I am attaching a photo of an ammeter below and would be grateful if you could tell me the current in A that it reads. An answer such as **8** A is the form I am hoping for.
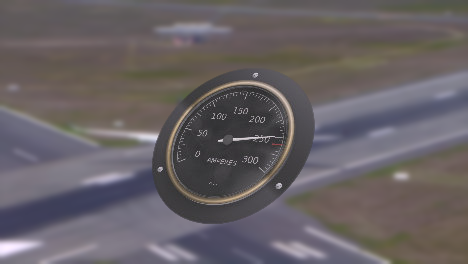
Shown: **250** A
